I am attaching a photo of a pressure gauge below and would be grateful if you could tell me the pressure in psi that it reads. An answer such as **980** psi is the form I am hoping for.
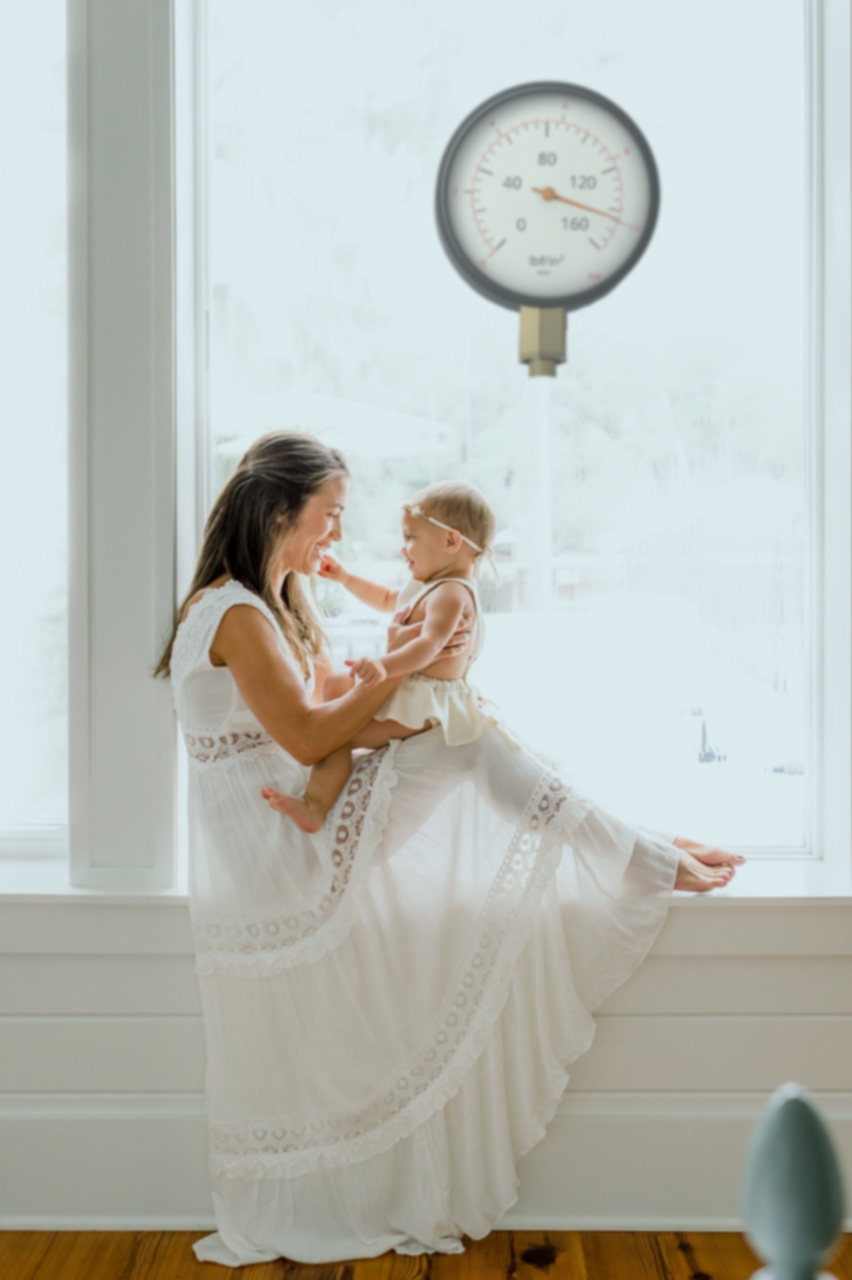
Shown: **145** psi
